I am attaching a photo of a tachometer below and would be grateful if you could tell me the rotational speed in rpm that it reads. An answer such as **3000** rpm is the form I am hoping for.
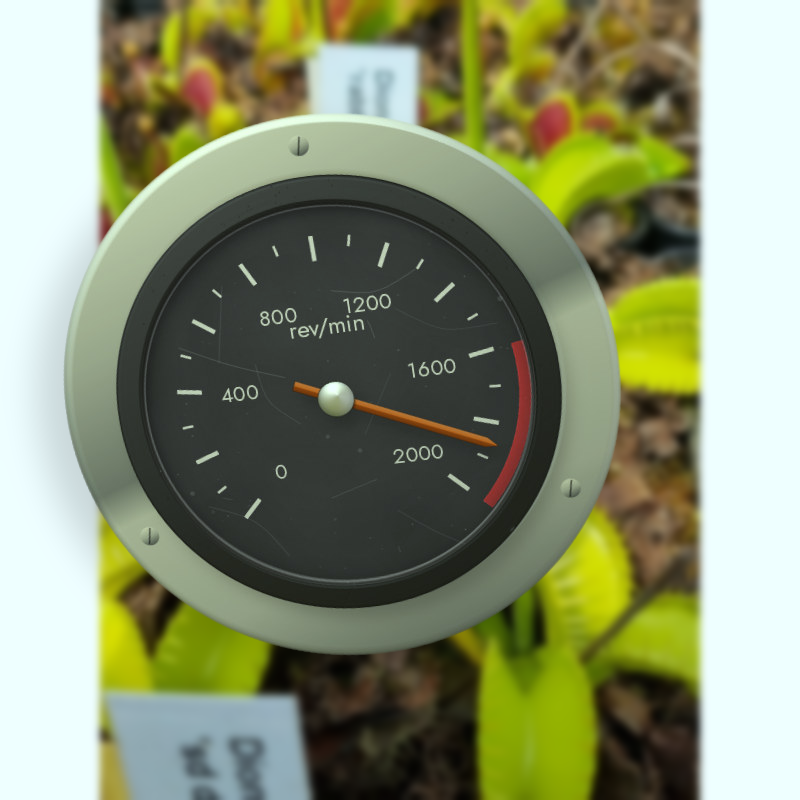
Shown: **1850** rpm
